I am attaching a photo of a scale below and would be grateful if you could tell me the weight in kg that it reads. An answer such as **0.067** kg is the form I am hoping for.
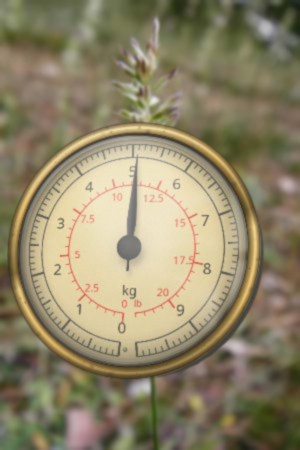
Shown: **5.1** kg
